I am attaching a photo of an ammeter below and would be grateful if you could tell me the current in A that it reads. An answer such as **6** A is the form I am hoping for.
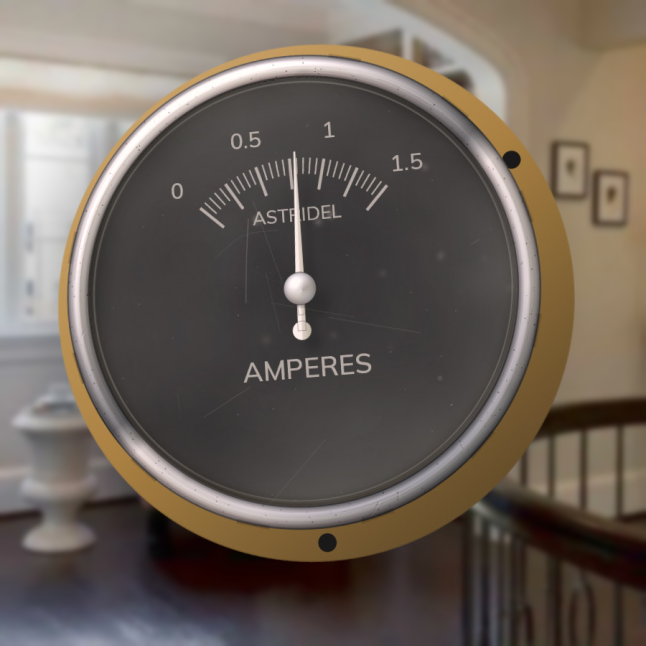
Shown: **0.8** A
